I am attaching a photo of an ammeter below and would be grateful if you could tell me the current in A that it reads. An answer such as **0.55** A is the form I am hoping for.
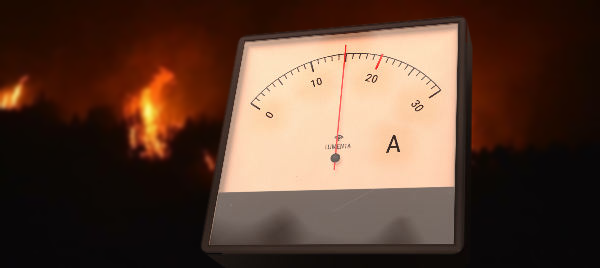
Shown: **15** A
